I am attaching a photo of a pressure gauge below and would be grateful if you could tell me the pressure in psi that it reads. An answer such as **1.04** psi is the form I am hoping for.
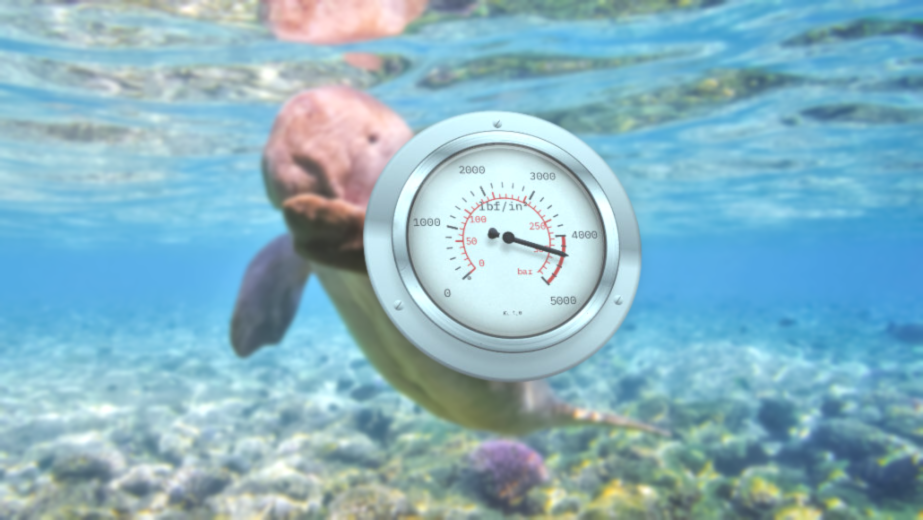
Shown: **4400** psi
